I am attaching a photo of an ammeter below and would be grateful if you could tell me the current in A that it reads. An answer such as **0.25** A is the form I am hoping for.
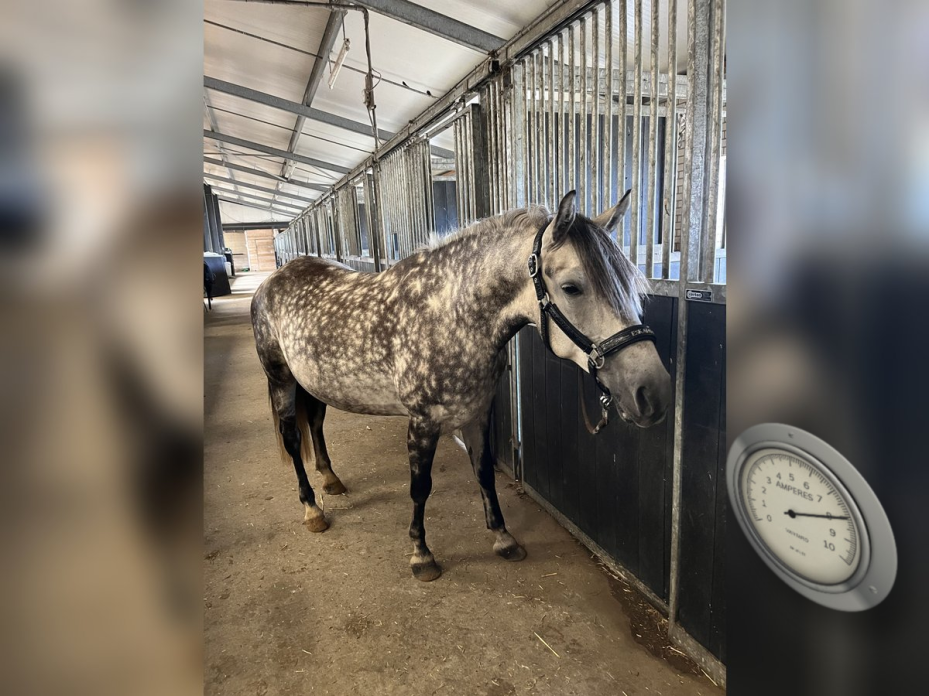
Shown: **8** A
